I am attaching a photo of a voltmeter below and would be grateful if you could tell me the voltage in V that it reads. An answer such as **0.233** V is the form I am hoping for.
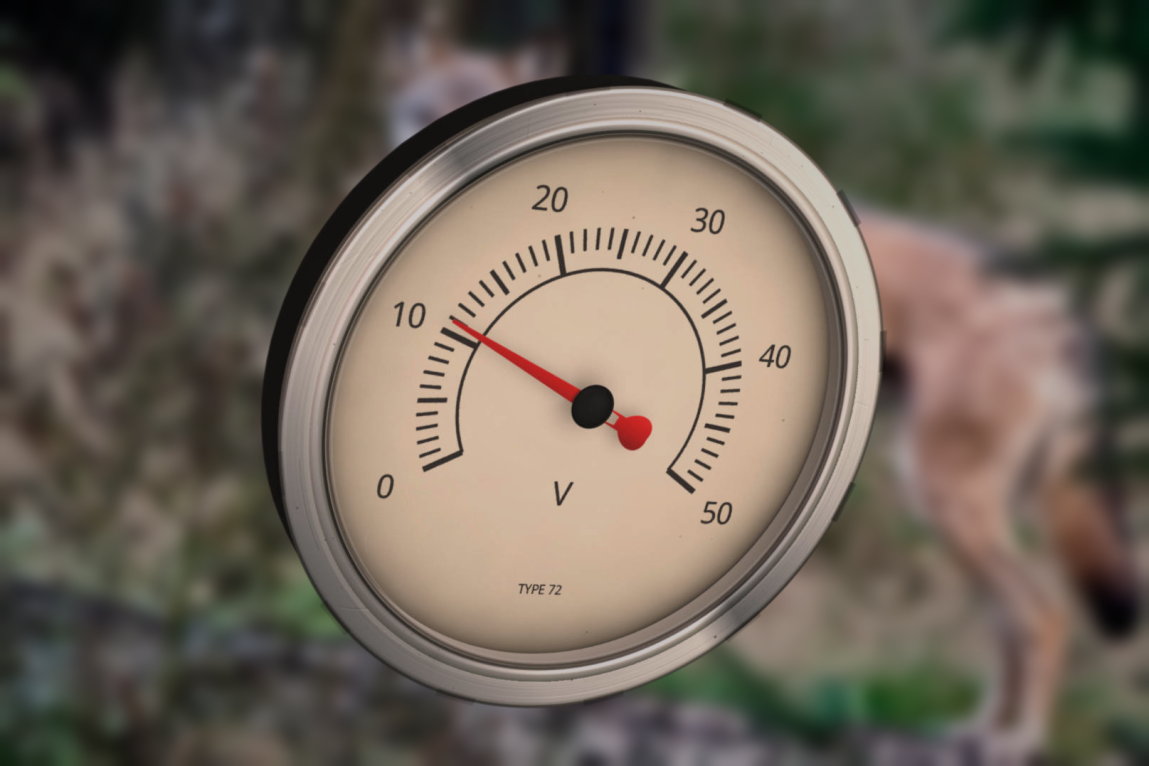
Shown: **11** V
